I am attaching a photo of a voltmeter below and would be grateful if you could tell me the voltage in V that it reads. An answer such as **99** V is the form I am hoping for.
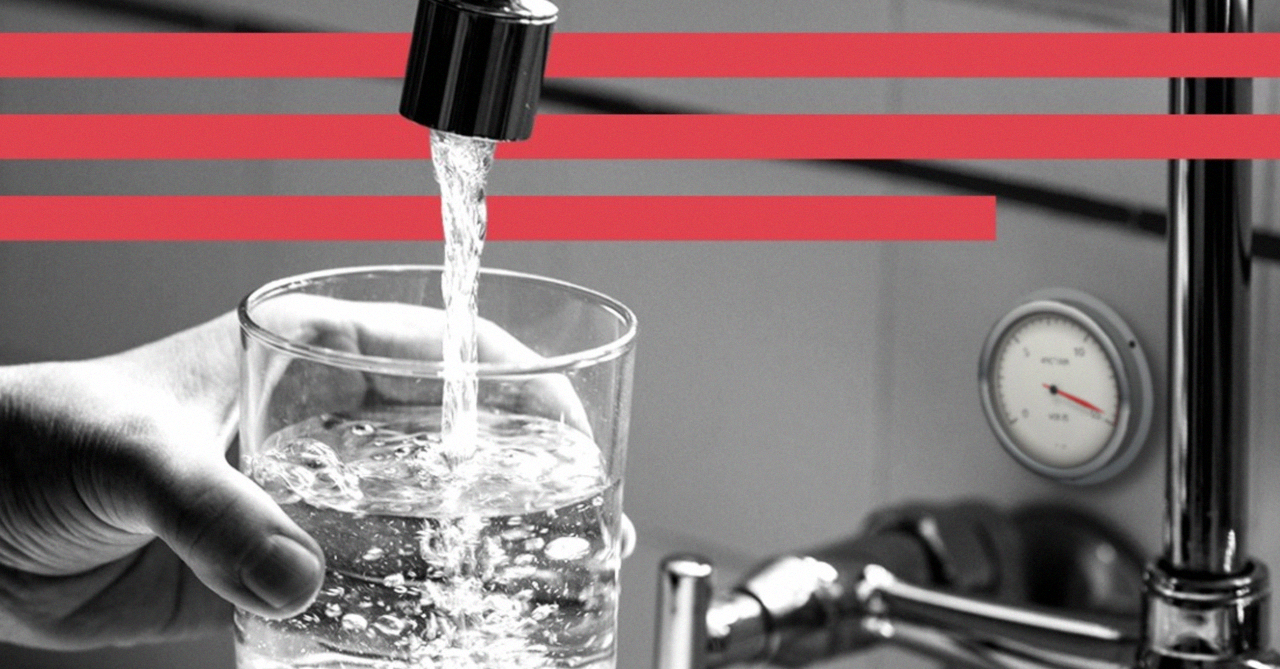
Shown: **14.5** V
